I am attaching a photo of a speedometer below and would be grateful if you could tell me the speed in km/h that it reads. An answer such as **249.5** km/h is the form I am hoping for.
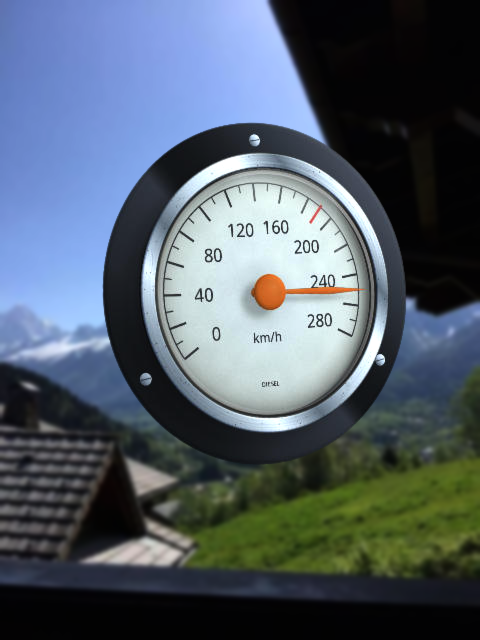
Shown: **250** km/h
